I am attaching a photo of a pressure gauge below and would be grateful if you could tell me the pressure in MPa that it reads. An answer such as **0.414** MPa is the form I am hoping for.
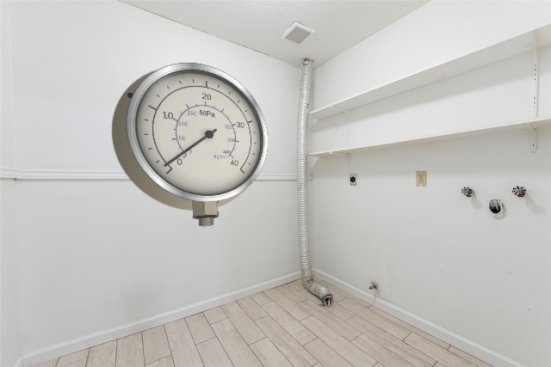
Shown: **1** MPa
